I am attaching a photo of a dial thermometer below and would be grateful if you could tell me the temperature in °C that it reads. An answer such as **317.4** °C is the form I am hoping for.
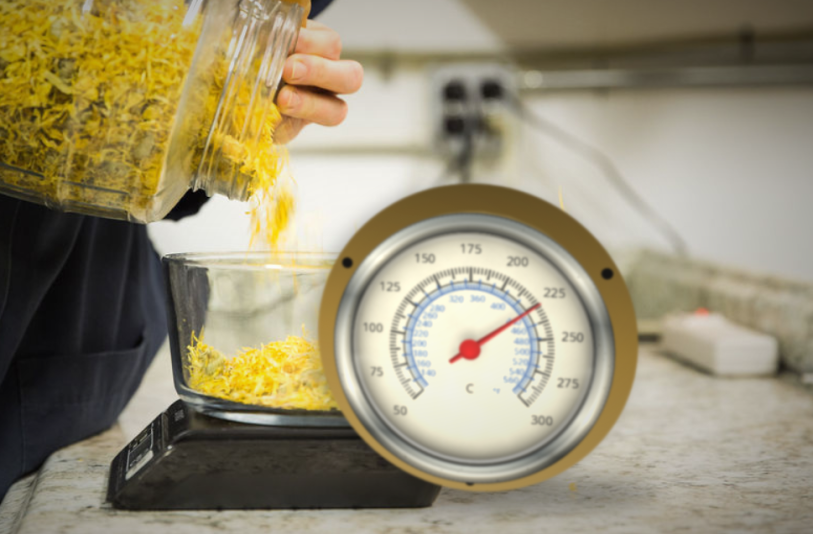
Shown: **225** °C
